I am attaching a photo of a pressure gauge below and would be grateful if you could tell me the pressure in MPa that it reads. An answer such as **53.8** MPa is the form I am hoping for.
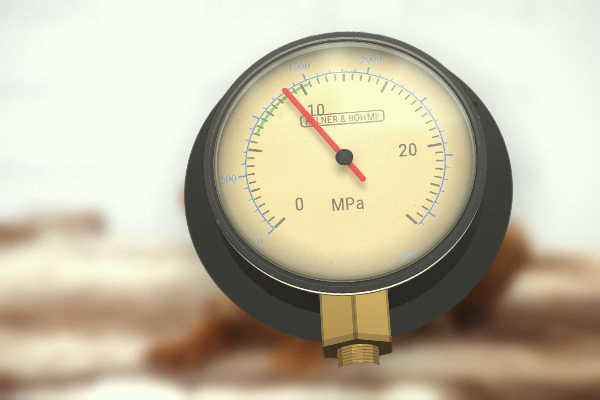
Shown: **9** MPa
